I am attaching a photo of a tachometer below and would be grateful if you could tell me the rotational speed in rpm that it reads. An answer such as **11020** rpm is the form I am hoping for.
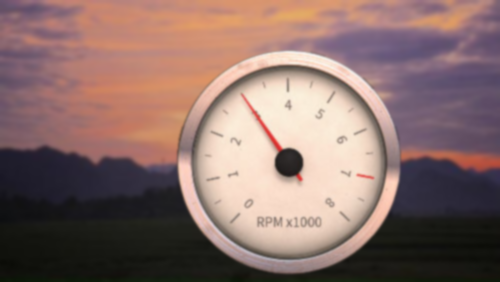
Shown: **3000** rpm
